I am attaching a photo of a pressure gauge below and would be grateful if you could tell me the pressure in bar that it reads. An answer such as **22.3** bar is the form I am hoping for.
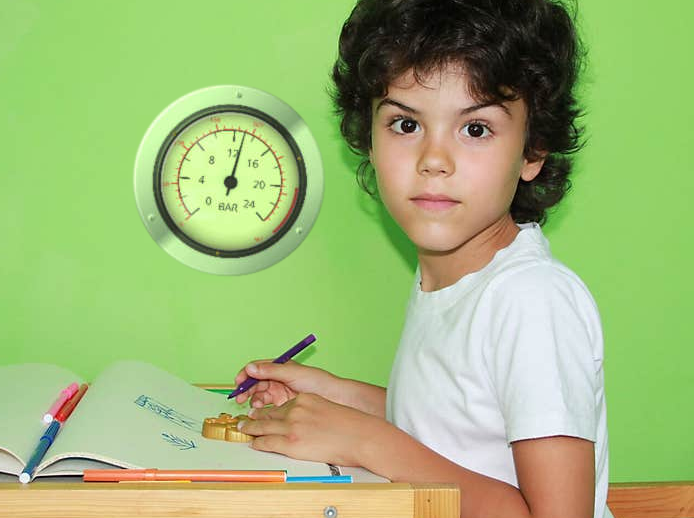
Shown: **13** bar
